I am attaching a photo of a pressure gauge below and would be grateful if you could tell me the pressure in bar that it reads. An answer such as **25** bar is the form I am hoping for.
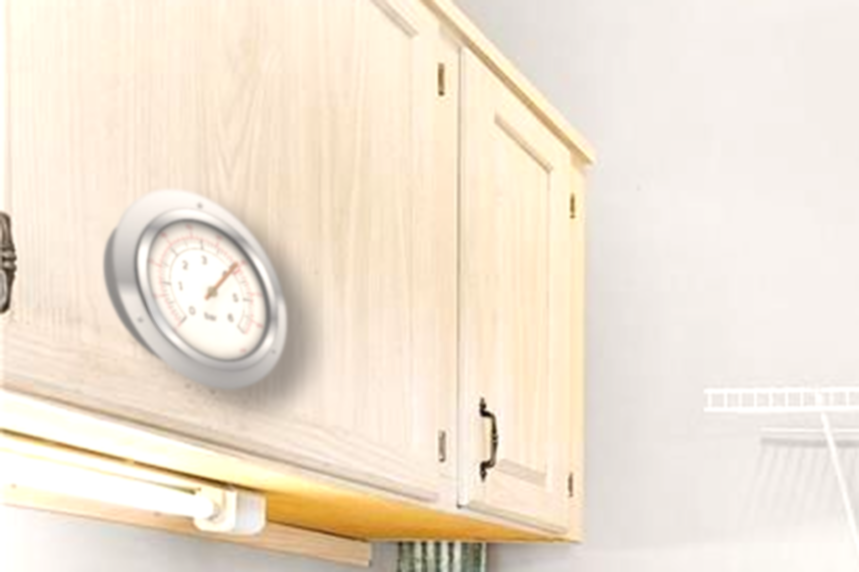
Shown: **4** bar
